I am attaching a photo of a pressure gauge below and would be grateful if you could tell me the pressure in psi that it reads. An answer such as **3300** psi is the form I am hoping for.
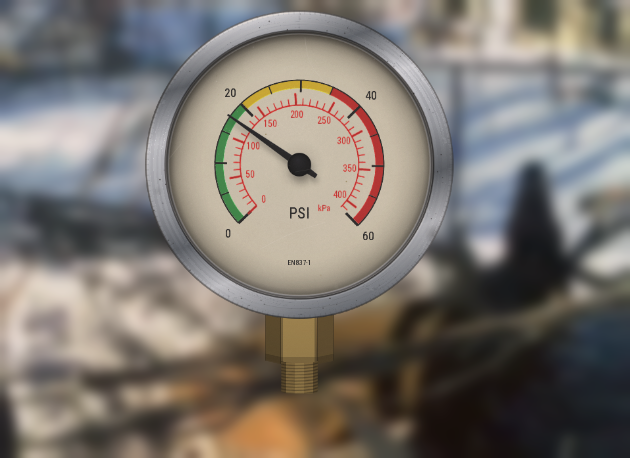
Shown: **17.5** psi
